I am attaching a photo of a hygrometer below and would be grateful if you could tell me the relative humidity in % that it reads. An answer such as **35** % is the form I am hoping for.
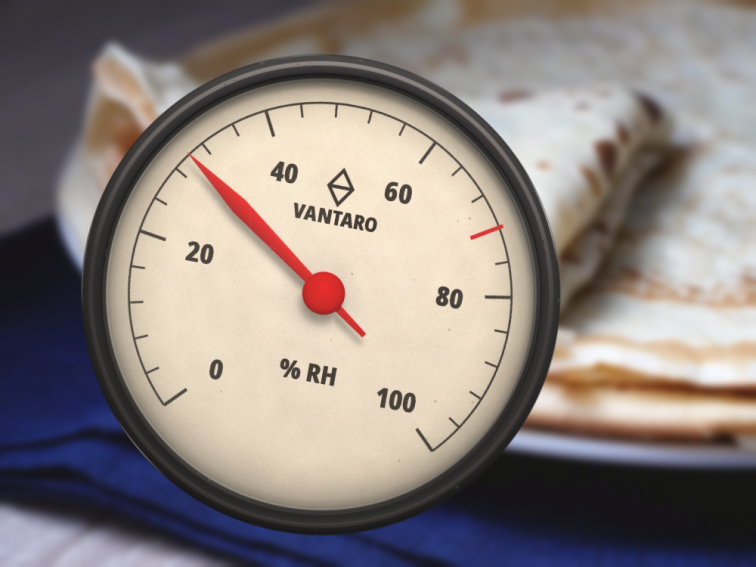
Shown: **30** %
